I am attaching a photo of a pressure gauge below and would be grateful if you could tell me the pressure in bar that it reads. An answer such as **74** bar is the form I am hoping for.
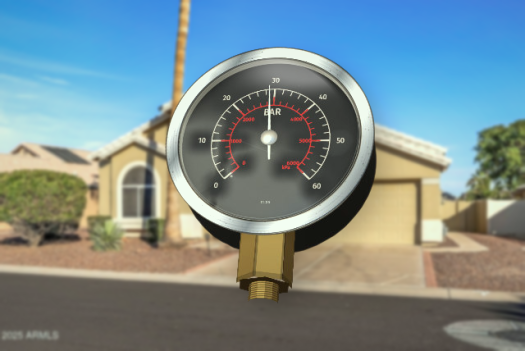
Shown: **29** bar
